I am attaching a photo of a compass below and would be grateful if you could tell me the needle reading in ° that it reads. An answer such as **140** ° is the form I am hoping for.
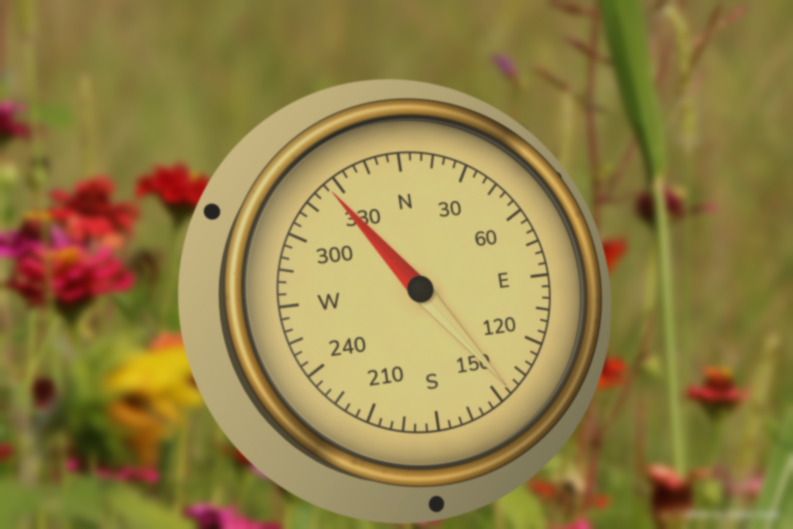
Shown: **325** °
